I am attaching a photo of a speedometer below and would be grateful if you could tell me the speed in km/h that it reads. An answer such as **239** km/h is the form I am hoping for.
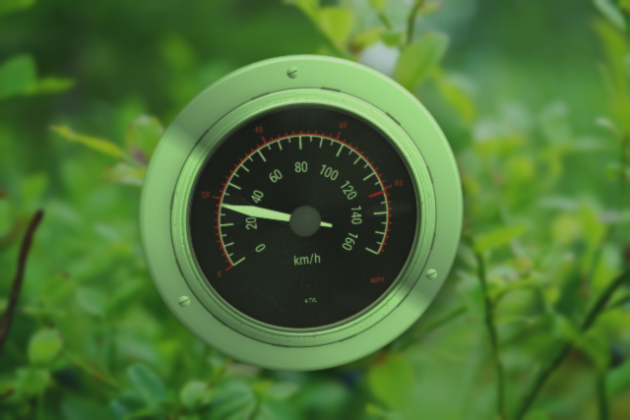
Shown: **30** km/h
